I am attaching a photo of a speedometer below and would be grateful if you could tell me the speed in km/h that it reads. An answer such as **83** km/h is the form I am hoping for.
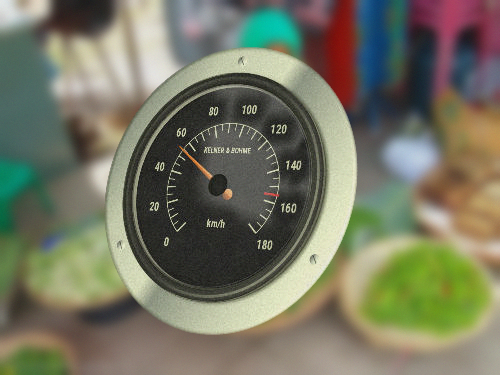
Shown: **55** km/h
